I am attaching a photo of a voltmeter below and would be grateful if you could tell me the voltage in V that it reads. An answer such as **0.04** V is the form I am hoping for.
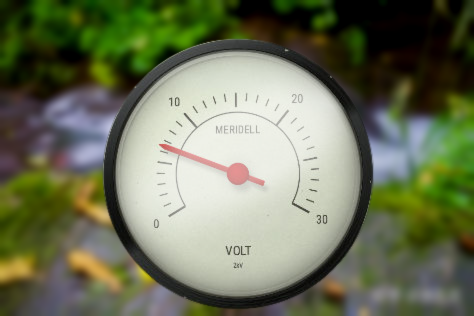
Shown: **6.5** V
